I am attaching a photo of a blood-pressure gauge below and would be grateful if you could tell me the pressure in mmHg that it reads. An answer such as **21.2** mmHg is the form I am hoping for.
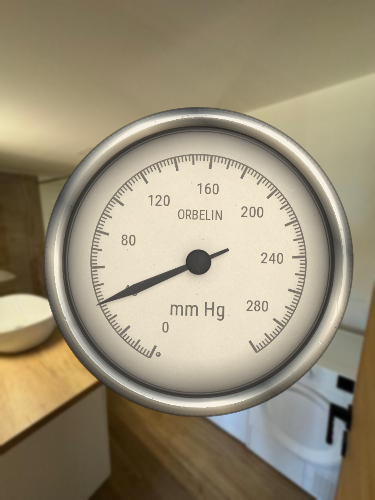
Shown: **40** mmHg
